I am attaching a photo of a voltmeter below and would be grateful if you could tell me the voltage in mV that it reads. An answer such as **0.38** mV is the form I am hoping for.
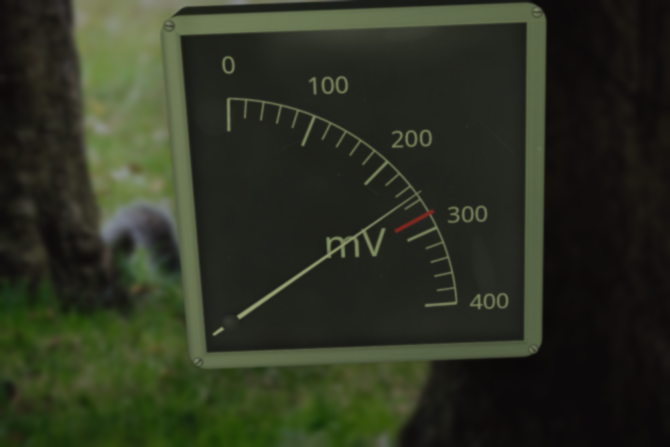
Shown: **250** mV
